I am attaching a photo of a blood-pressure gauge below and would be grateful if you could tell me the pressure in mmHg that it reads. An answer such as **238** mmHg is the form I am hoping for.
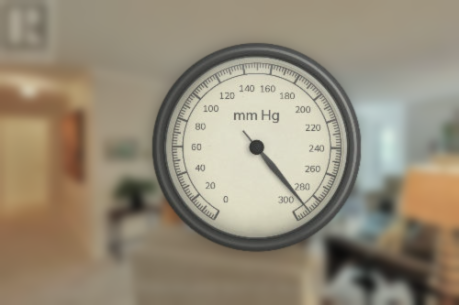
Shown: **290** mmHg
